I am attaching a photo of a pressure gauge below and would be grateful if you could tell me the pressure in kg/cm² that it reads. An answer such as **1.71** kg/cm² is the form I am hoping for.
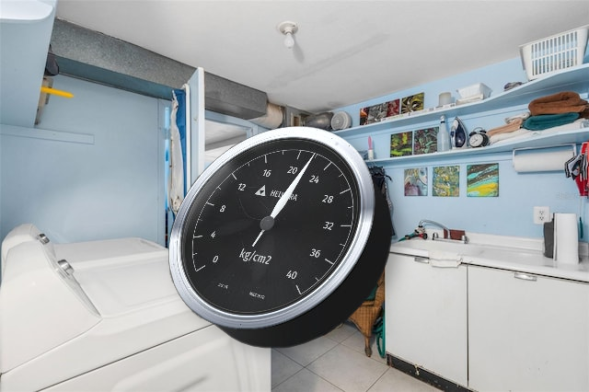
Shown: **22** kg/cm²
